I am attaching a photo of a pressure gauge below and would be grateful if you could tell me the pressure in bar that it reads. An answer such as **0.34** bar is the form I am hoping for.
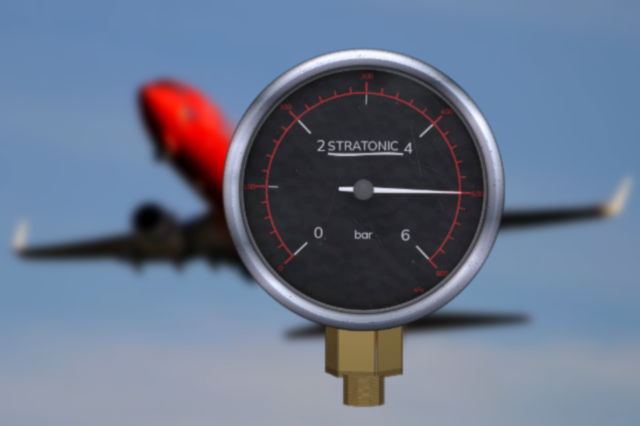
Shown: **5** bar
